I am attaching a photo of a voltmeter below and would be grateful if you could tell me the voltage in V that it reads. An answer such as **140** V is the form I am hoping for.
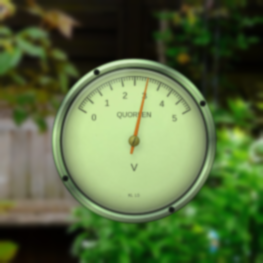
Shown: **3** V
